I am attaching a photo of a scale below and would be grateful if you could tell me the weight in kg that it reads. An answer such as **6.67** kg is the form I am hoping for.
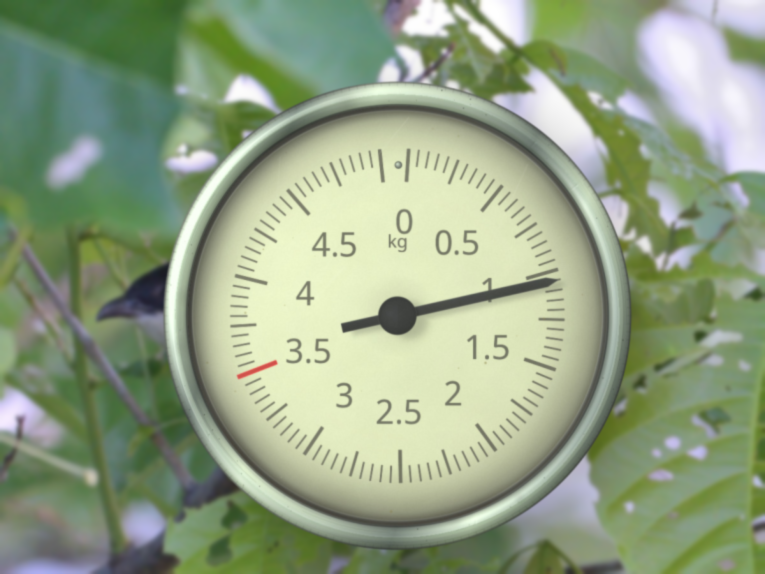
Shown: **1.05** kg
